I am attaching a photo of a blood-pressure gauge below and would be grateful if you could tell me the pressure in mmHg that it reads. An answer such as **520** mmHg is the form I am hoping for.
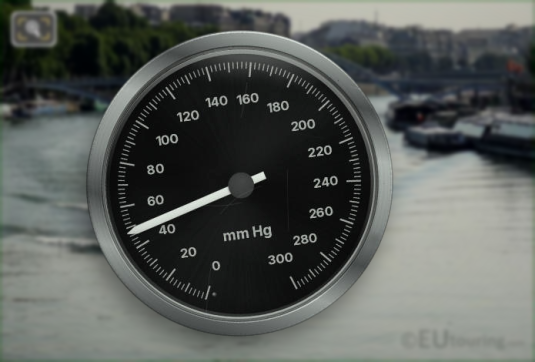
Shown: **48** mmHg
